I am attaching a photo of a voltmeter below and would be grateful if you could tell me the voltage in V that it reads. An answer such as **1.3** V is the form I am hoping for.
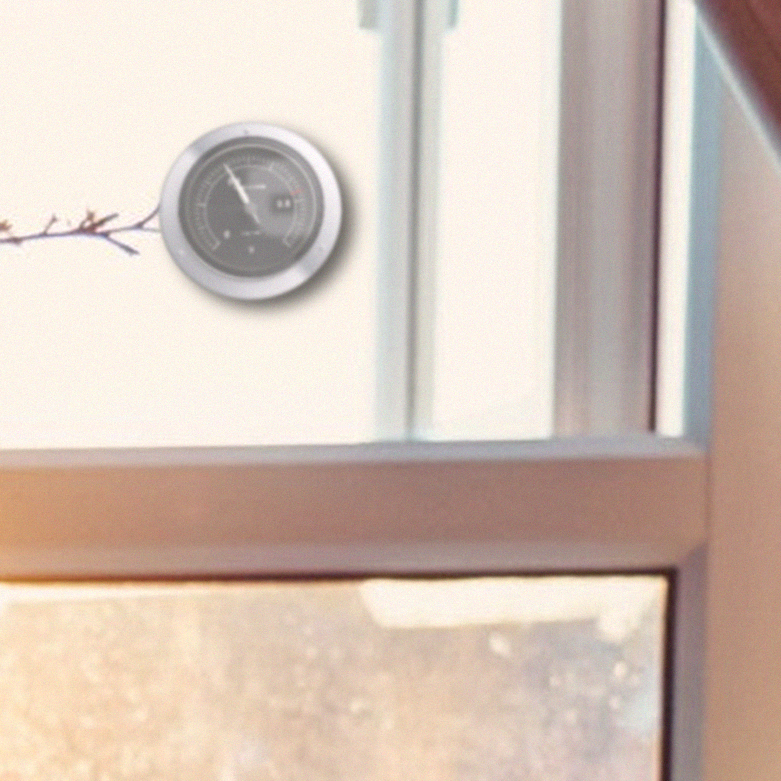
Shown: **0.4** V
